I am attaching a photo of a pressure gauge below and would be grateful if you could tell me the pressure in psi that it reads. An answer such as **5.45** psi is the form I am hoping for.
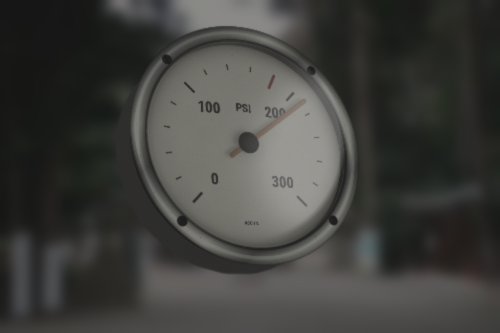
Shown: **210** psi
